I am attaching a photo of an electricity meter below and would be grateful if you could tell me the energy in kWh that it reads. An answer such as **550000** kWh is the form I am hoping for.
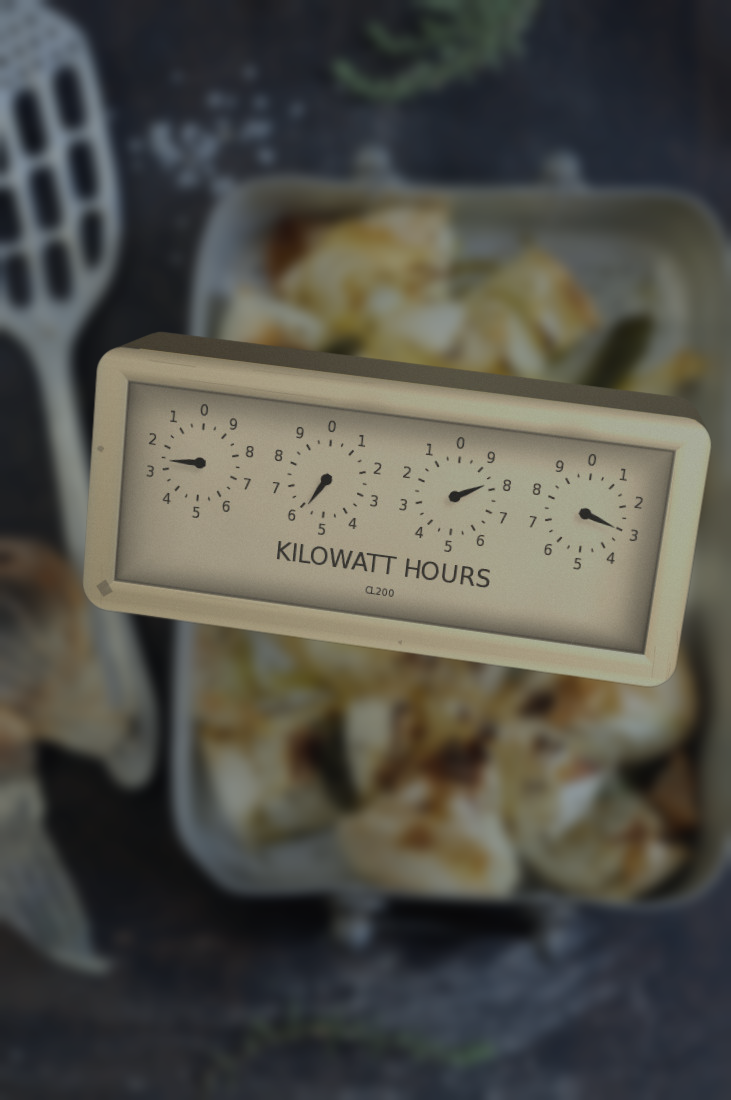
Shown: **2583** kWh
